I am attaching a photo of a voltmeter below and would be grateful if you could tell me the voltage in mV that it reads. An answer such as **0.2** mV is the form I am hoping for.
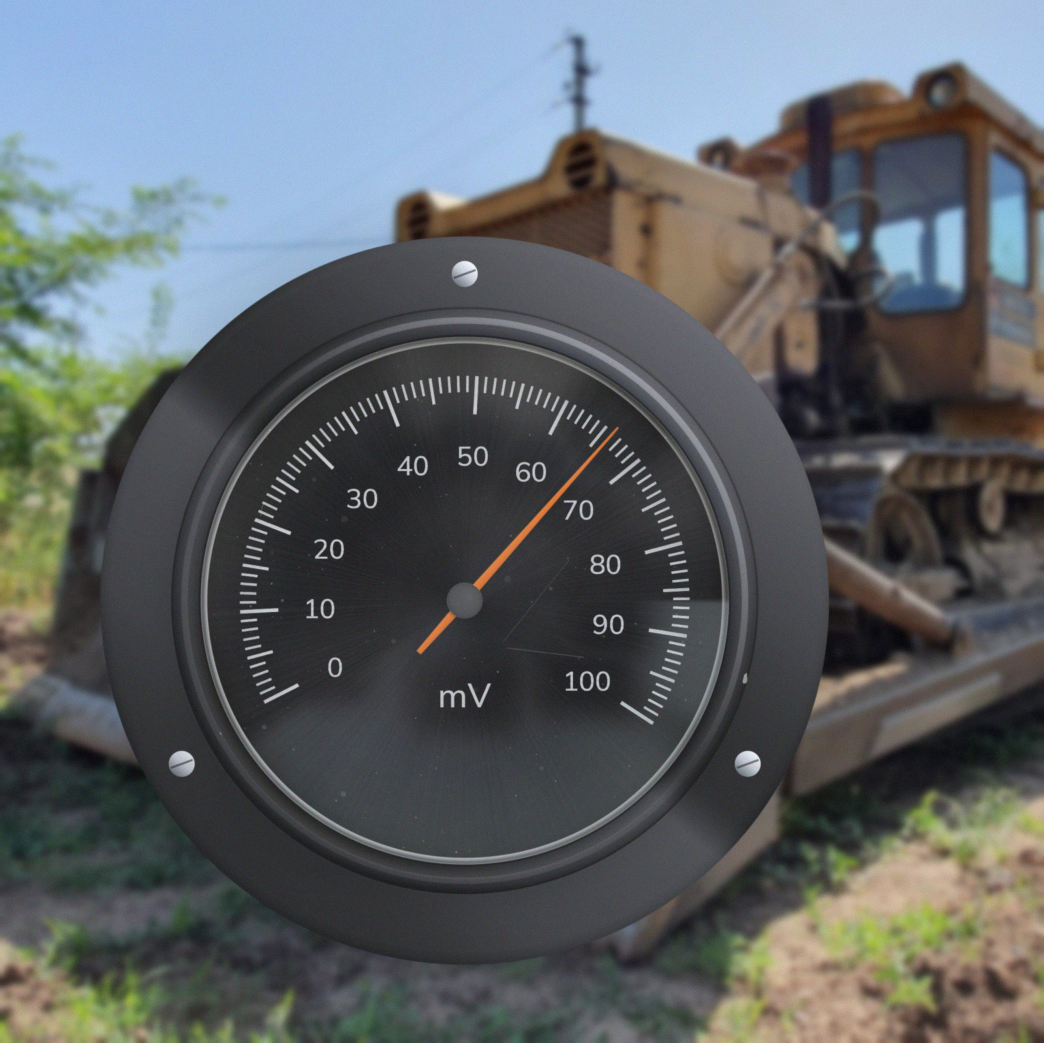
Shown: **66** mV
